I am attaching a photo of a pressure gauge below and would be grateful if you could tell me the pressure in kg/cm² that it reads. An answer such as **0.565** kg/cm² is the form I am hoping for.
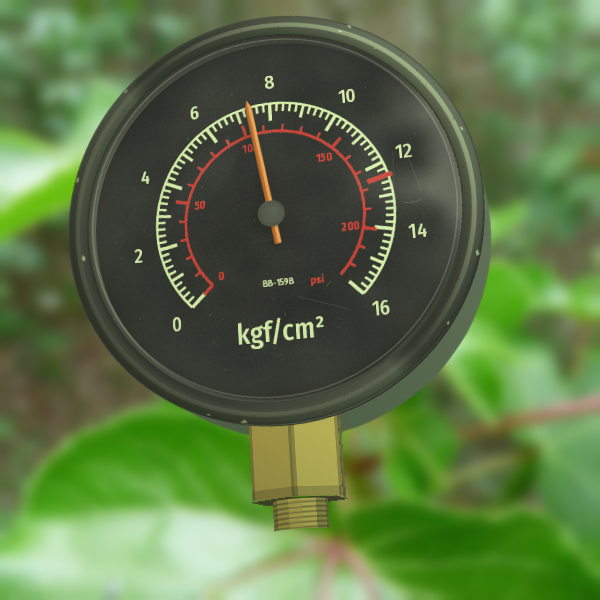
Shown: **7.4** kg/cm²
